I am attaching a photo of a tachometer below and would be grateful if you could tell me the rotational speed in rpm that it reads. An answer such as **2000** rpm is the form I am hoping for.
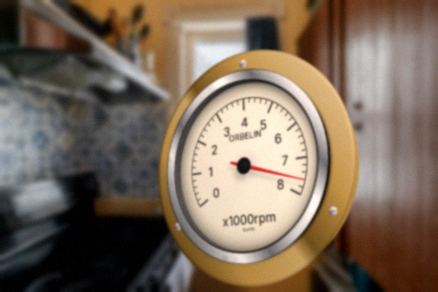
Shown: **7600** rpm
